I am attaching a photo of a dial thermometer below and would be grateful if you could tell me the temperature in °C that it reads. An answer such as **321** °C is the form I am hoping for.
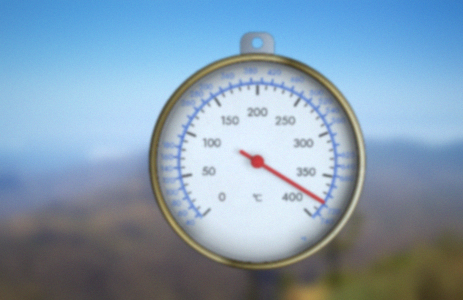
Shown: **380** °C
